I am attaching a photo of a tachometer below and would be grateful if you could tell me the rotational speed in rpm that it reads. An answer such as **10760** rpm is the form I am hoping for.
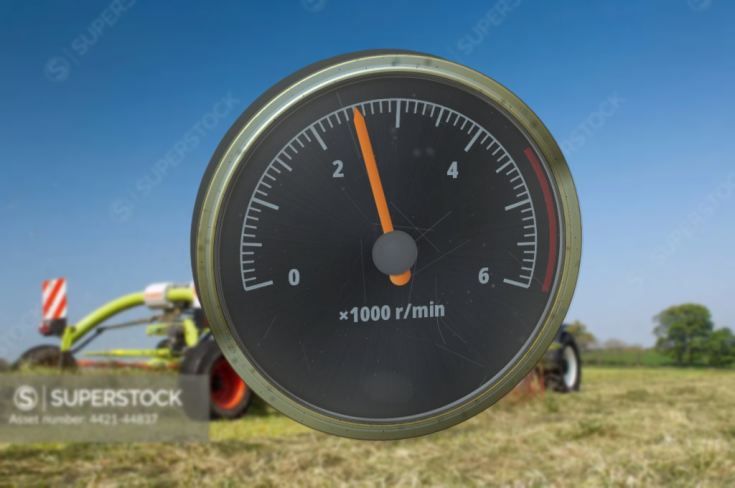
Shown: **2500** rpm
